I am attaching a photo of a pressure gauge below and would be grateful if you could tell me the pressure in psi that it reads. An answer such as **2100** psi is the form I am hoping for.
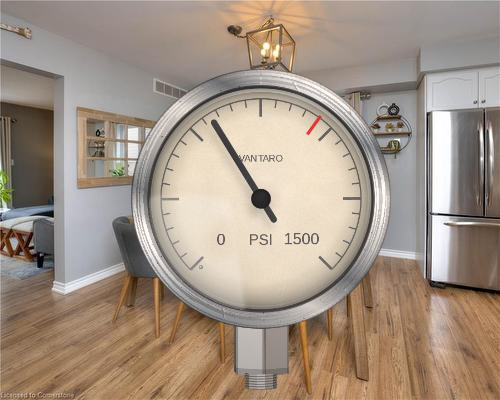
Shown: **575** psi
